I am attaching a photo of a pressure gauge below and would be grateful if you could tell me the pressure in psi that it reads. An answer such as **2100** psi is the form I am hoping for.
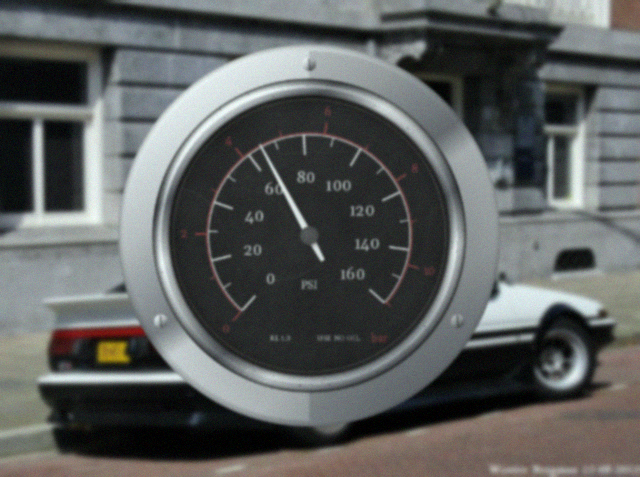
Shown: **65** psi
